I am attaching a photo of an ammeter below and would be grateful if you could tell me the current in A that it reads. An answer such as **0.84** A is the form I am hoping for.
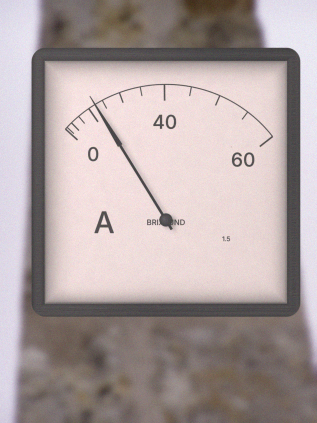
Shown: **22.5** A
